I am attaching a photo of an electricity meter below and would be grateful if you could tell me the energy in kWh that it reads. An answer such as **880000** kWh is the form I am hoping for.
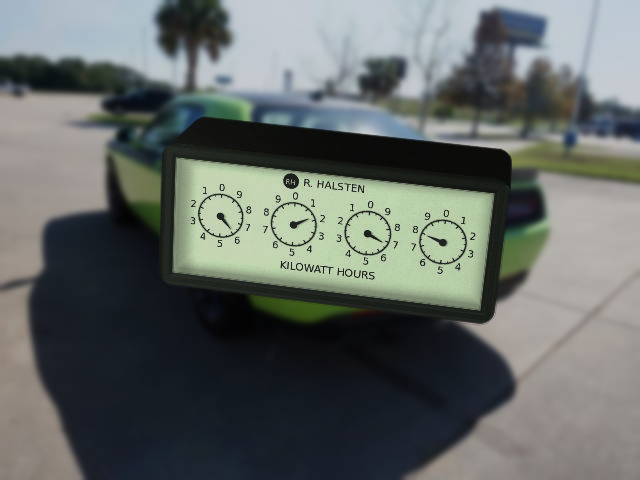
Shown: **6168** kWh
